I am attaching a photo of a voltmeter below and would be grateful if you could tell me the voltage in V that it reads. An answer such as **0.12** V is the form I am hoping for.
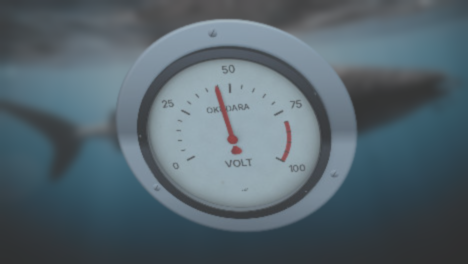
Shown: **45** V
